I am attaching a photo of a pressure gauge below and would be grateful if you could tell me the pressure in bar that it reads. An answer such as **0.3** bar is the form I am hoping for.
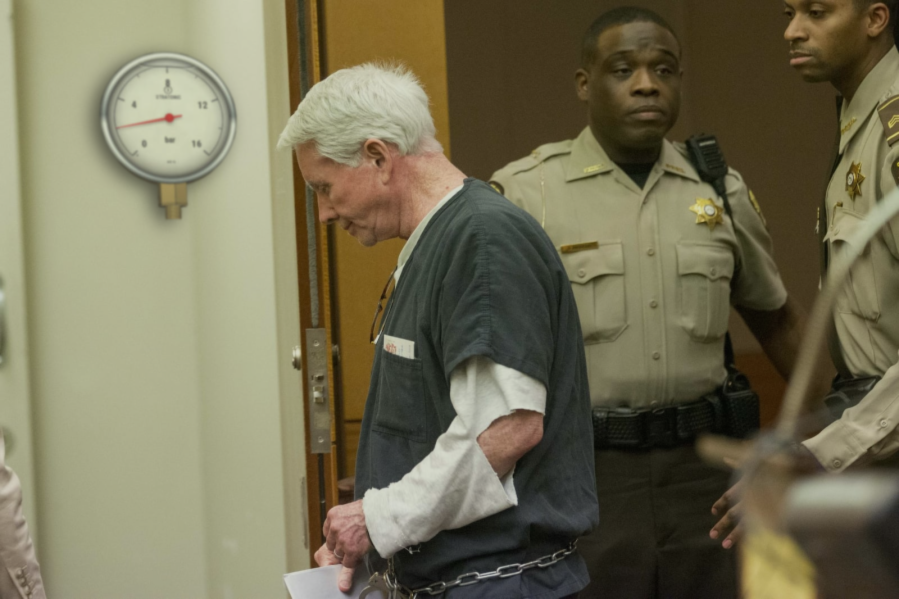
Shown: **2** bar
